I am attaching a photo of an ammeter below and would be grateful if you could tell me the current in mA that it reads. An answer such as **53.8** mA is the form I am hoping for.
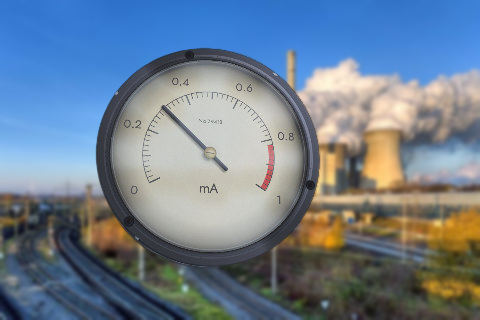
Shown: **0.3** mA
